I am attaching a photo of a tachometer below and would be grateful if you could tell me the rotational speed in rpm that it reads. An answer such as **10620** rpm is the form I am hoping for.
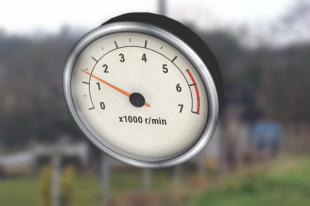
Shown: **1500** rpm
